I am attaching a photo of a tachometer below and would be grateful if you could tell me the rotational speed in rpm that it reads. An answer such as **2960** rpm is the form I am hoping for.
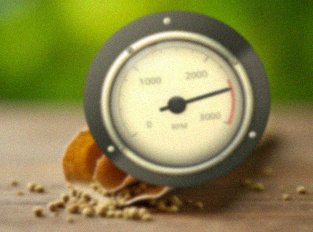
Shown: **2500** rpm
